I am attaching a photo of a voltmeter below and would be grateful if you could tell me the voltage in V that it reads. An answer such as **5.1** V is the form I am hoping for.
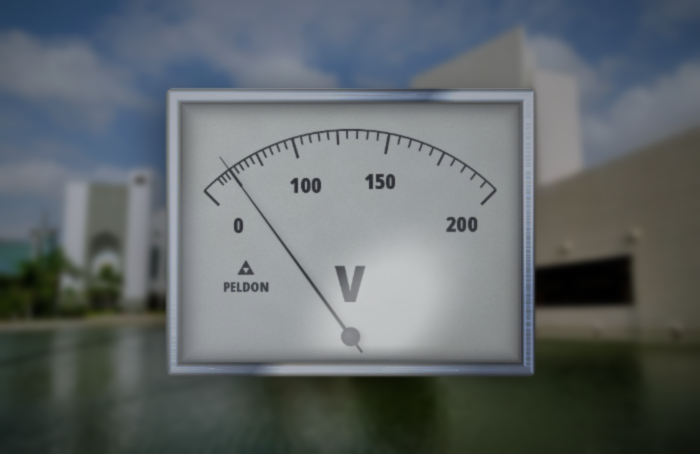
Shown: **50** V
